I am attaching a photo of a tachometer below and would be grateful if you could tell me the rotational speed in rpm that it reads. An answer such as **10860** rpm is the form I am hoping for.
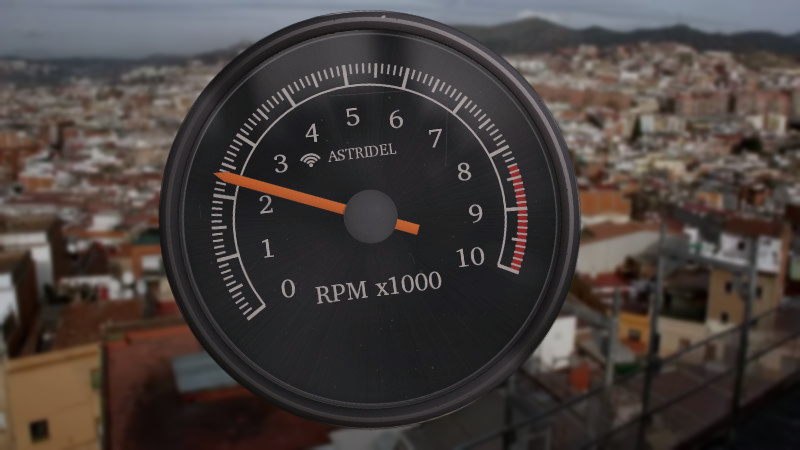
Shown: **2300** rpm
